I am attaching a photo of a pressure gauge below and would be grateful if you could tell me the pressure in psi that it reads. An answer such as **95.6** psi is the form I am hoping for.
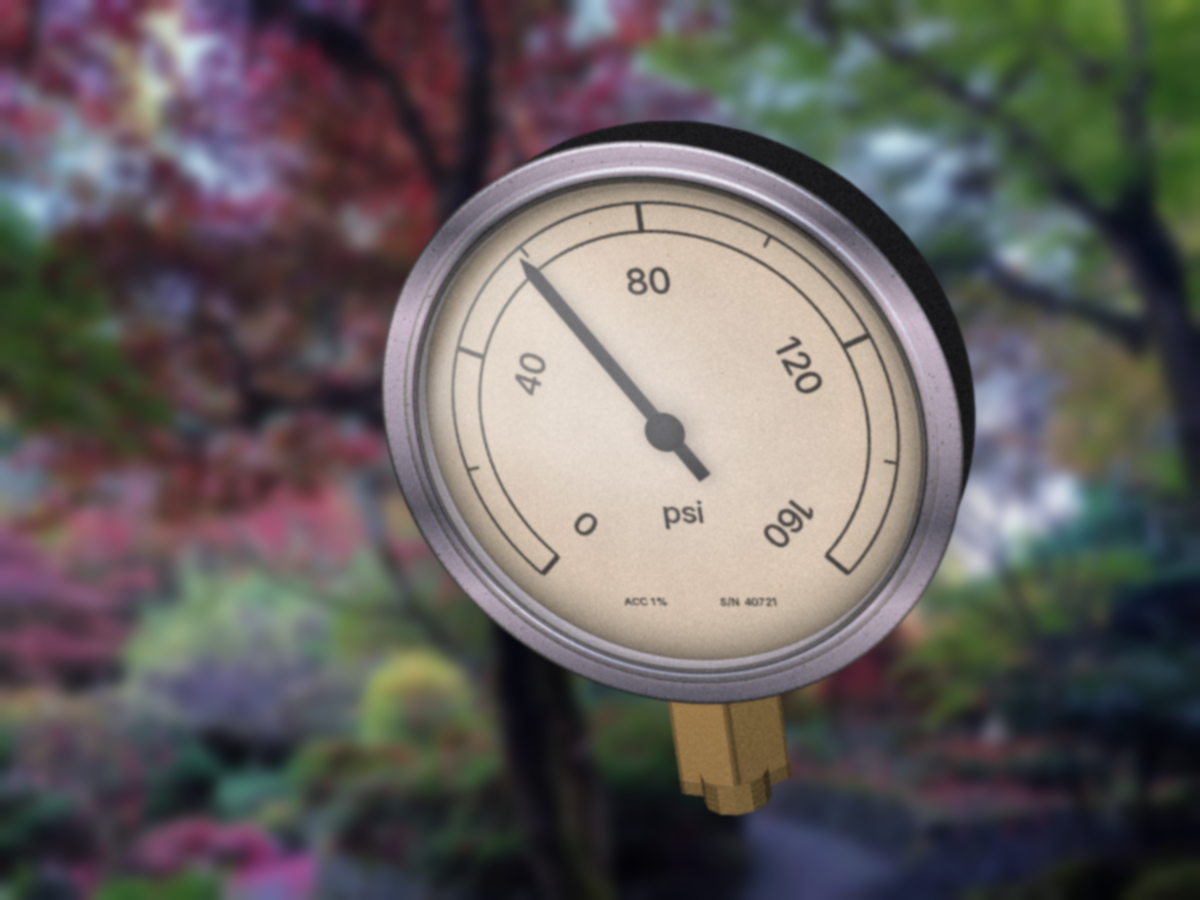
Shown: **60** psi
